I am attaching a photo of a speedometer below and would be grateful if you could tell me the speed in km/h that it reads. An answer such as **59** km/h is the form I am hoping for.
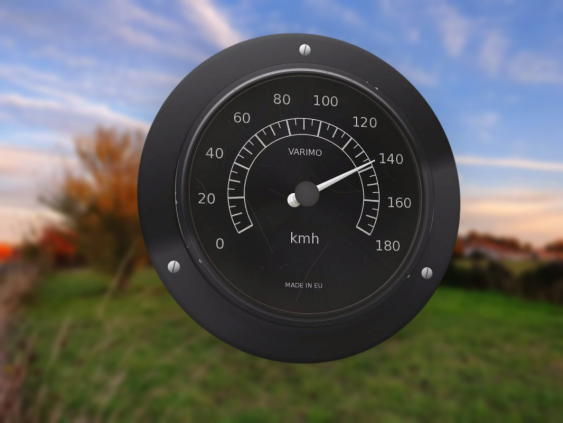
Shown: **137.5** km/h
